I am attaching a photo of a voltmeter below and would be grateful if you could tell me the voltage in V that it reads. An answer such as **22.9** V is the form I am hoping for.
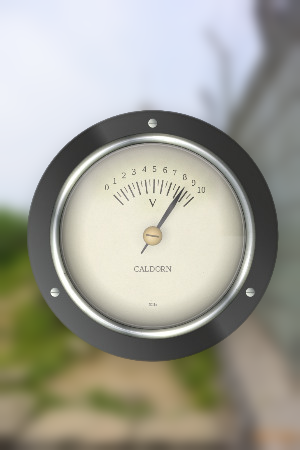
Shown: **8.5** V
